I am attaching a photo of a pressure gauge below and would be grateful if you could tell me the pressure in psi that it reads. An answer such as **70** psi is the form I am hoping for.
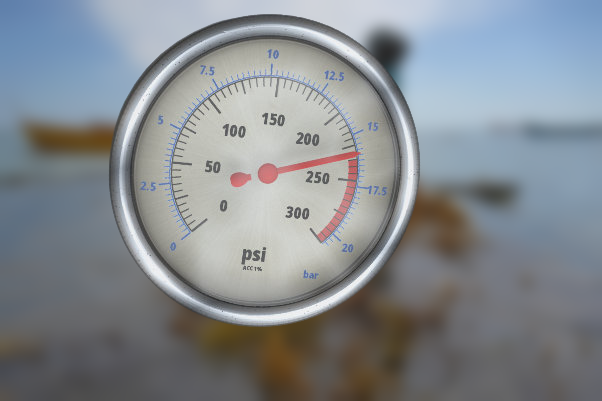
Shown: **230** psi
